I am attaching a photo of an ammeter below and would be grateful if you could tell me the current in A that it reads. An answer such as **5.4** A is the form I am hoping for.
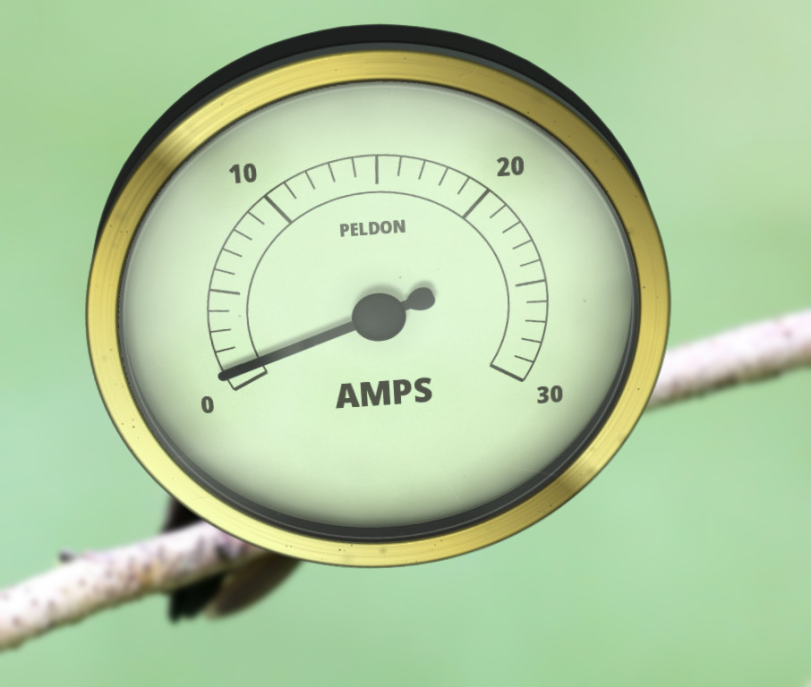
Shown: **1** A
